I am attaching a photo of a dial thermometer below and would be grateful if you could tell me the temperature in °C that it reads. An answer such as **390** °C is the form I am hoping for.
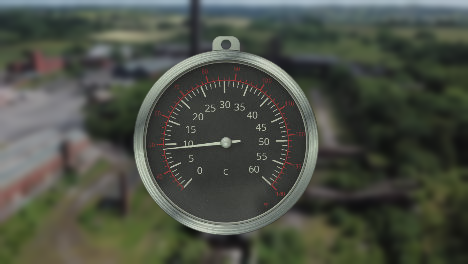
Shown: **9** °C
